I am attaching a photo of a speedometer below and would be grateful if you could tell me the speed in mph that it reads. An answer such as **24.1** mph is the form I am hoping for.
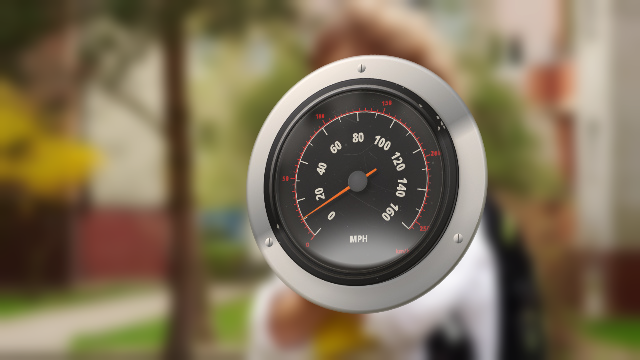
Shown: **10** mph
